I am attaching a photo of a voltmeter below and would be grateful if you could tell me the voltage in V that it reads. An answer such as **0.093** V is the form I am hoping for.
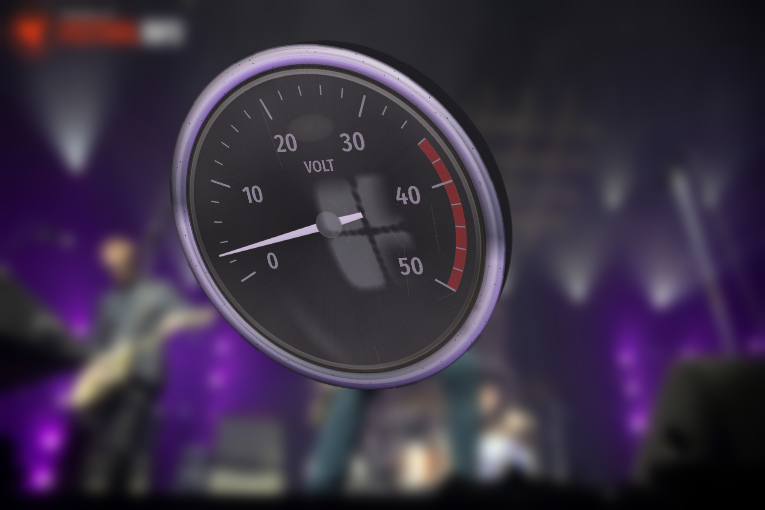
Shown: **3** V
